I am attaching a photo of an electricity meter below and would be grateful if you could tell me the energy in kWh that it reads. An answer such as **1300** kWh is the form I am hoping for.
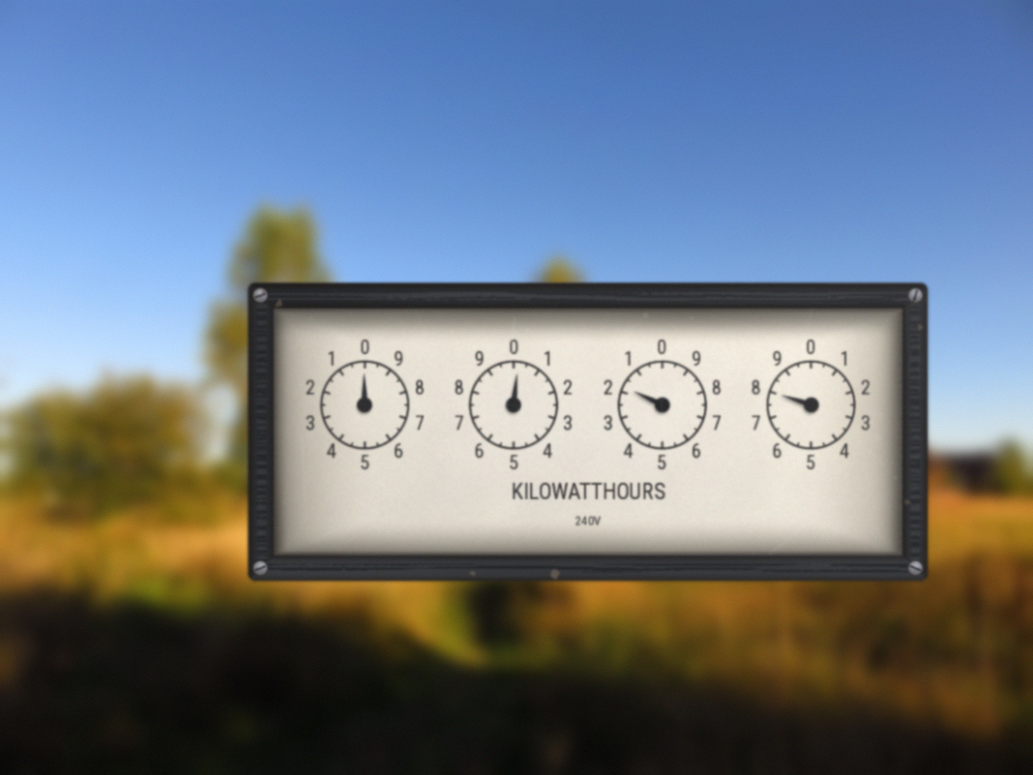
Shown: **18** kWh
